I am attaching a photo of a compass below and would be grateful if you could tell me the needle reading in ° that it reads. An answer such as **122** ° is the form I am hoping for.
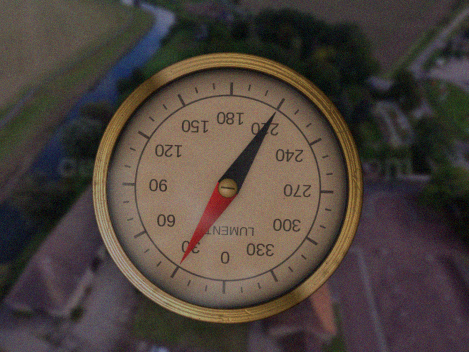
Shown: **30** °
